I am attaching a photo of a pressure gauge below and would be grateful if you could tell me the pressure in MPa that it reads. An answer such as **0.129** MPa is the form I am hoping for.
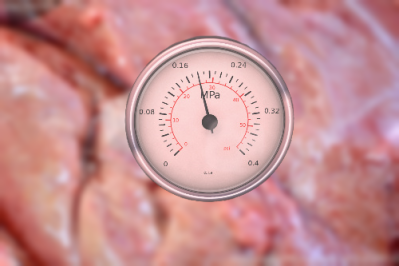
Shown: **0.18** MPa
